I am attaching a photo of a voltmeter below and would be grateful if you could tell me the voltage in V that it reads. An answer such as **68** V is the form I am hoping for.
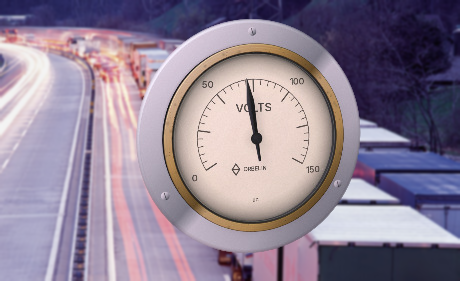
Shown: **70** V
